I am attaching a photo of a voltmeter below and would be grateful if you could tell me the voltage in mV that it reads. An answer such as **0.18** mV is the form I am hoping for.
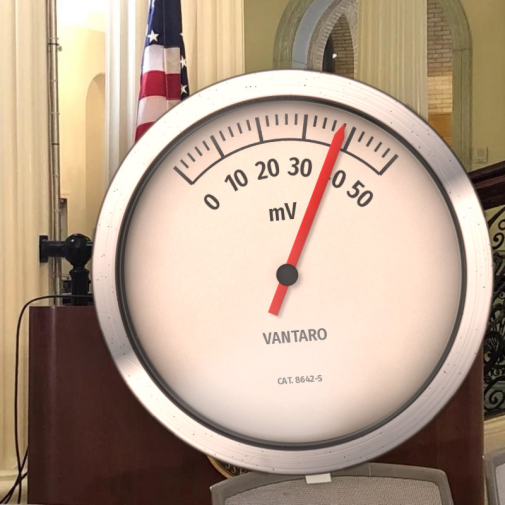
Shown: **38** mV
